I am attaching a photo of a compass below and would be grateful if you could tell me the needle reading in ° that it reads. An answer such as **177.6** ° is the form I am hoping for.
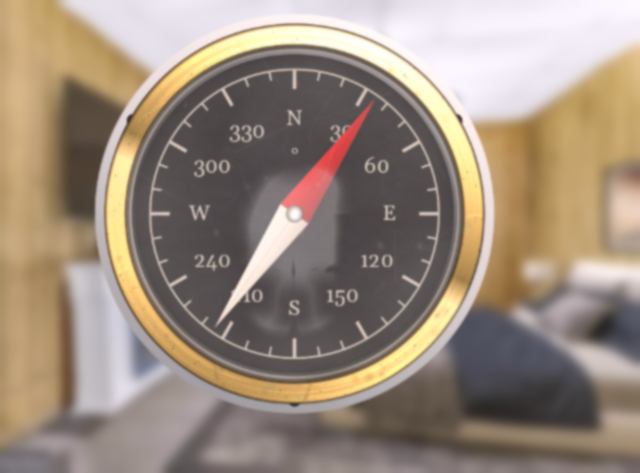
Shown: **35** °
